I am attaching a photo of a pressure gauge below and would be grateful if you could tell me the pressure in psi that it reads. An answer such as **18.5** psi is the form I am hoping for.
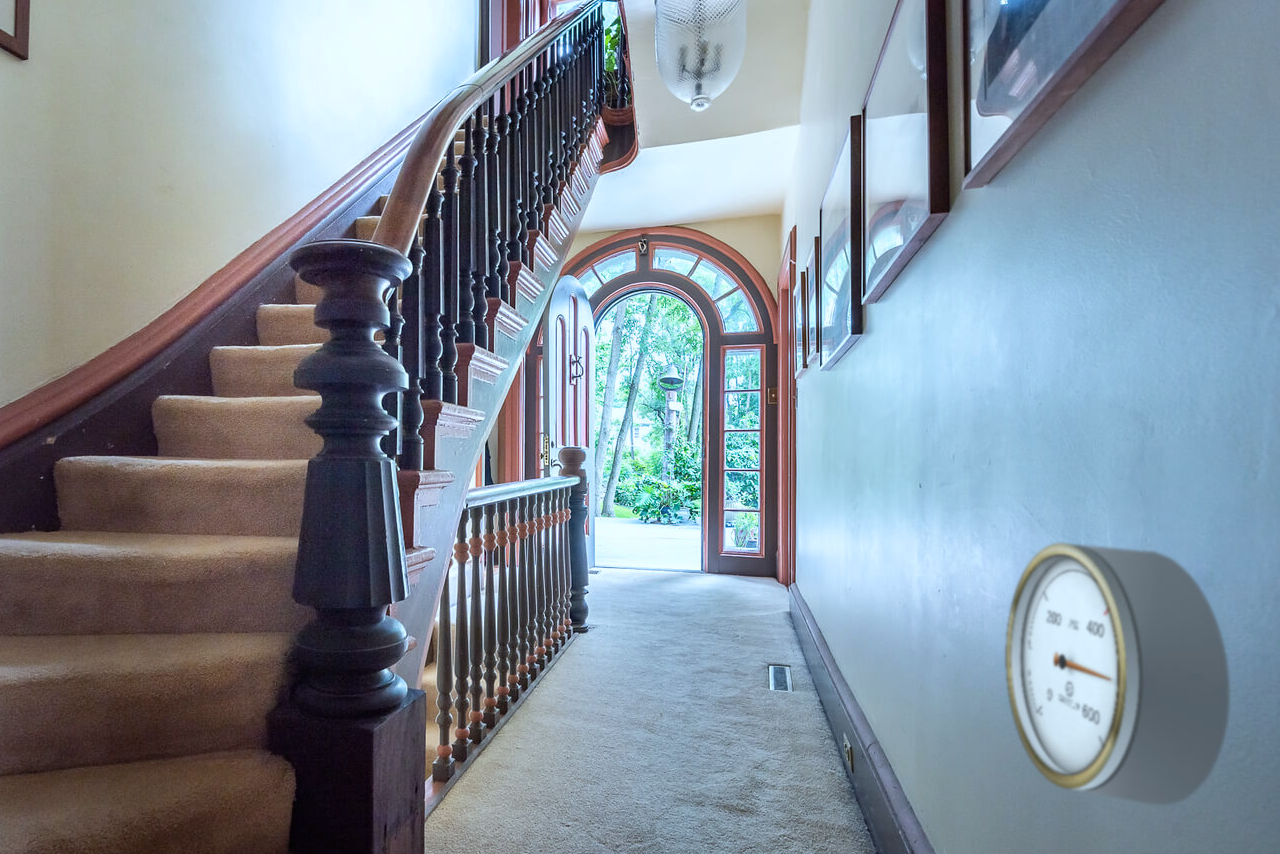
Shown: **500** psi
